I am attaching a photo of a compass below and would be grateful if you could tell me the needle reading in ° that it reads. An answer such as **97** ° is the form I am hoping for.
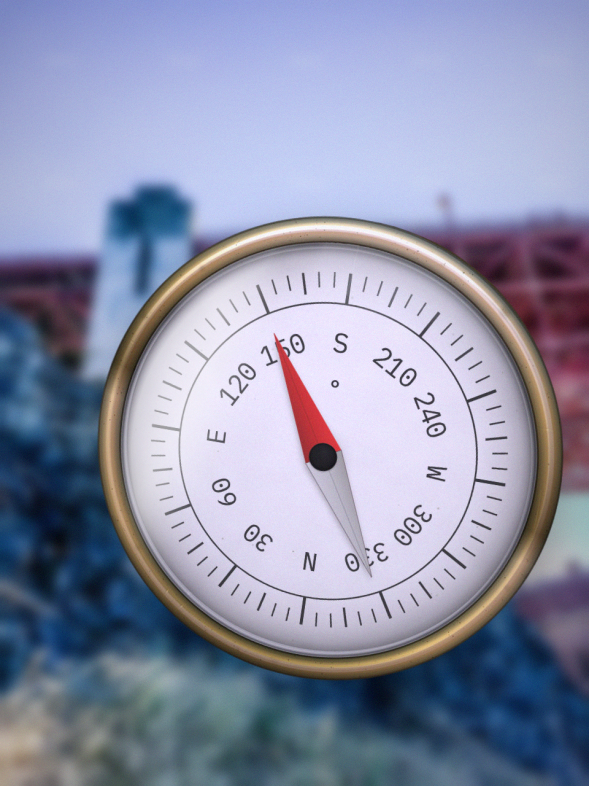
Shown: **150** °
